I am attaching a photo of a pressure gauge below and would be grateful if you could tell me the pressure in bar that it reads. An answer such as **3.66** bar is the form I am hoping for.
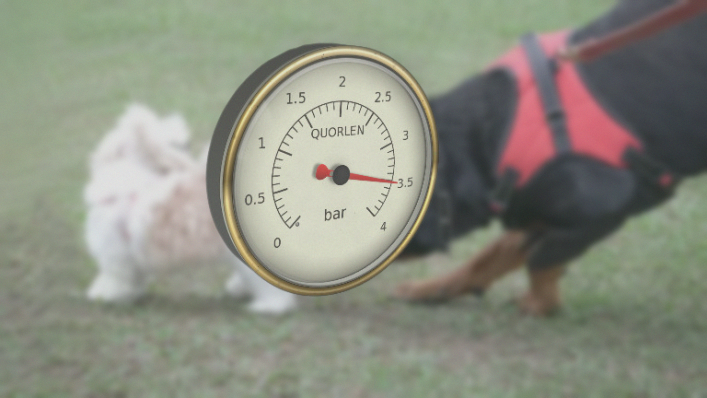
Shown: **3.5** bar
